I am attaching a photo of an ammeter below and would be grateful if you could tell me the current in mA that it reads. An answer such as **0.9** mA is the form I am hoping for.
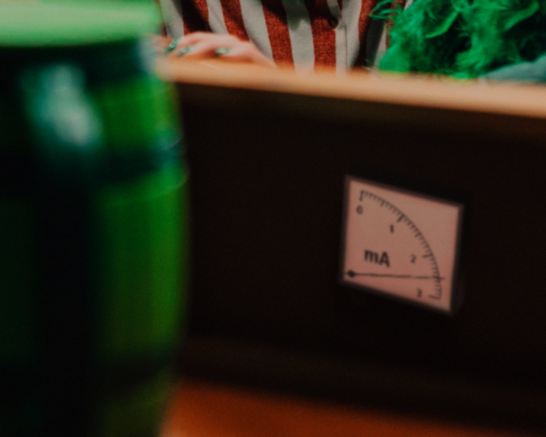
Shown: **2.5** mA
